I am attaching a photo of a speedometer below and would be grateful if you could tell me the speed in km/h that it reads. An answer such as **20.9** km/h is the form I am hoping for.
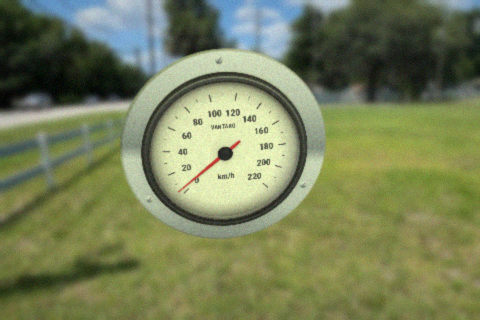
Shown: **5** km/h
